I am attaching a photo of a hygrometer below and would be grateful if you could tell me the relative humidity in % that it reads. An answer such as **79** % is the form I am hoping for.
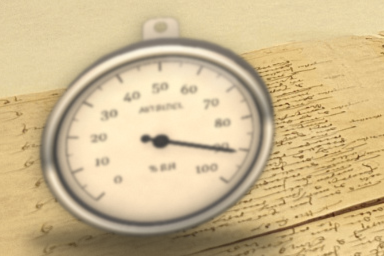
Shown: **90** %
